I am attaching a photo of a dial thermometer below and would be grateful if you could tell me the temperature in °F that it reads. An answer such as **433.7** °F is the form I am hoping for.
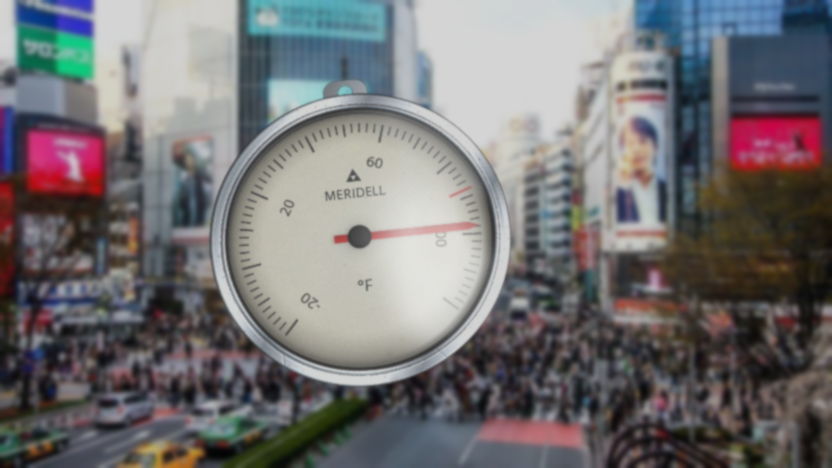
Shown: **98** °F
